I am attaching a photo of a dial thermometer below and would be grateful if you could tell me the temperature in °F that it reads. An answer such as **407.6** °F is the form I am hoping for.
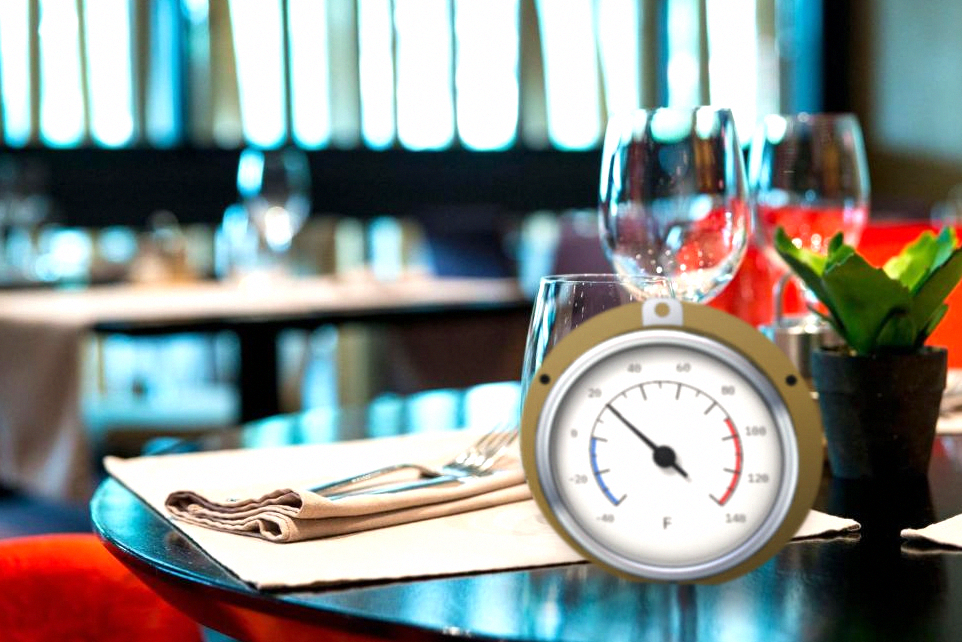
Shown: **20** °F
